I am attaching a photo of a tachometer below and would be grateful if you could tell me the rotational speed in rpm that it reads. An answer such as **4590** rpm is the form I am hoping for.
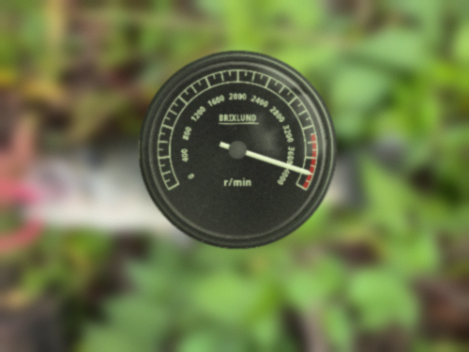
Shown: **3800** rpm
